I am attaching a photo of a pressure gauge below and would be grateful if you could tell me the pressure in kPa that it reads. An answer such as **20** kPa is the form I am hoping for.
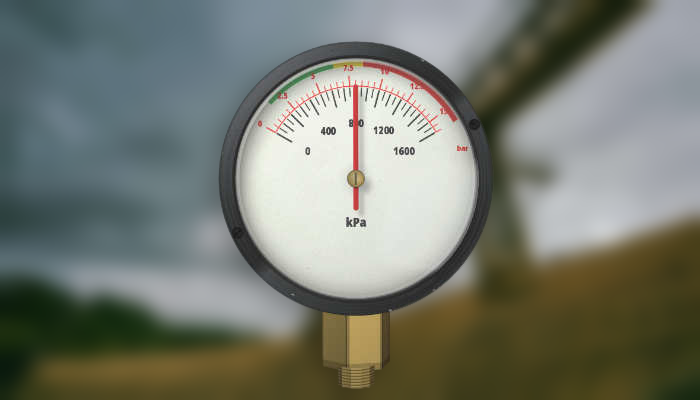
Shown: **800** kPa
